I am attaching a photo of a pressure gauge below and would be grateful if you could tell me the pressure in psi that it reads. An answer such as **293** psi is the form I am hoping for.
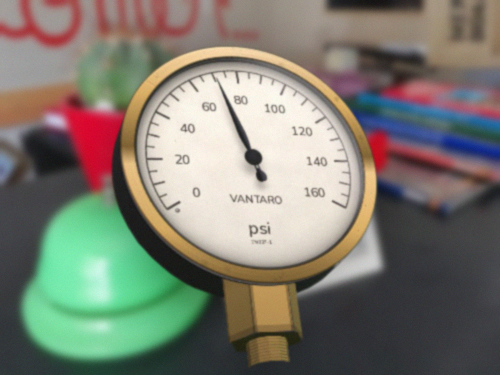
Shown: **70** psi
